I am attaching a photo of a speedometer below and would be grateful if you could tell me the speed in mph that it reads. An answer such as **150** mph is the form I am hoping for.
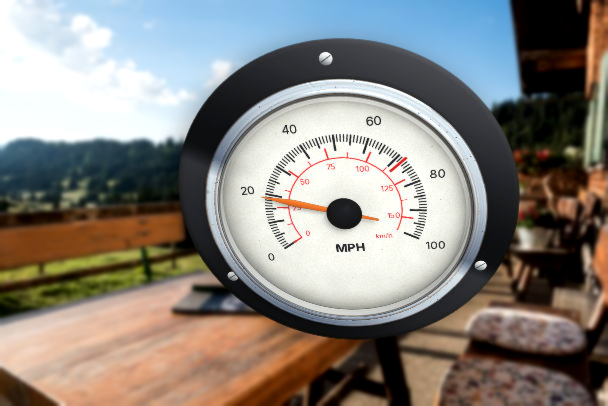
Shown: **20** mph
